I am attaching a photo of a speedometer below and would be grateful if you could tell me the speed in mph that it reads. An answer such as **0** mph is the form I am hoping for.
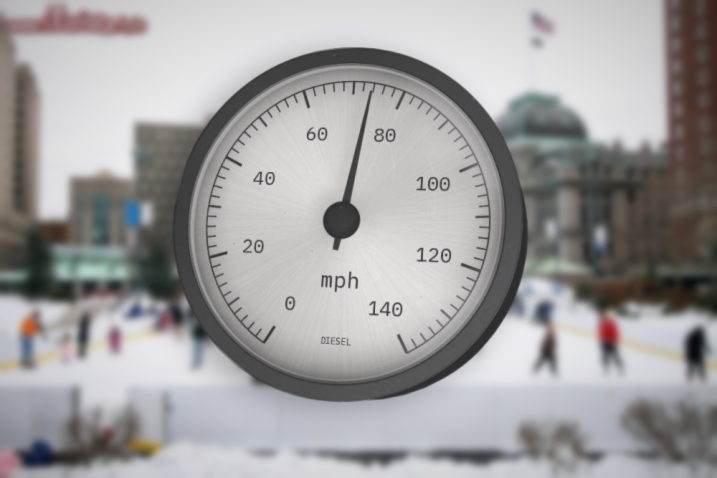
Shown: **74** mph
